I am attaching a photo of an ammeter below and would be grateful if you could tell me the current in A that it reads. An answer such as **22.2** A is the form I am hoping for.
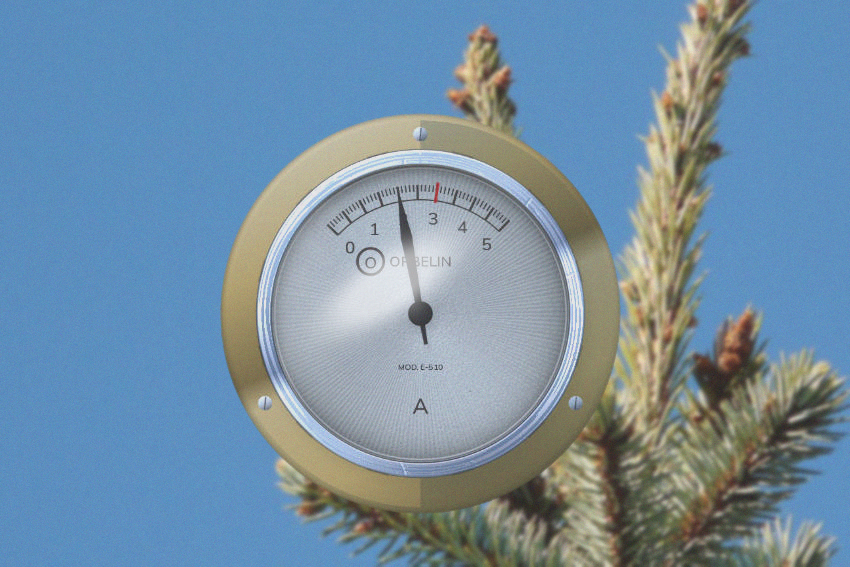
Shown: **2** A
